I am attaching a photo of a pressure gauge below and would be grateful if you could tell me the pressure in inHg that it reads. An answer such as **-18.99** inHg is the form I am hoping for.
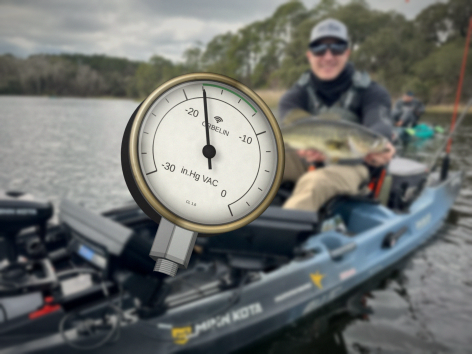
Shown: **-18** inHg
